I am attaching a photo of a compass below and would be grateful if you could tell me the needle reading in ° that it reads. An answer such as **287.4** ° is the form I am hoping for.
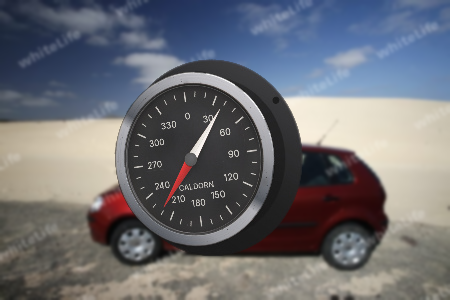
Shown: **220** °
